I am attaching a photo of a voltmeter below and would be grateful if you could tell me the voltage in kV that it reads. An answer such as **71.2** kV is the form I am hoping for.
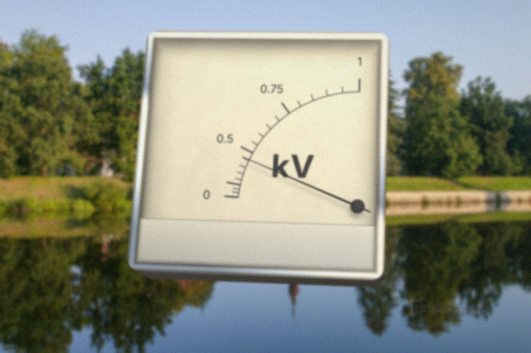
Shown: **0.45** kV
